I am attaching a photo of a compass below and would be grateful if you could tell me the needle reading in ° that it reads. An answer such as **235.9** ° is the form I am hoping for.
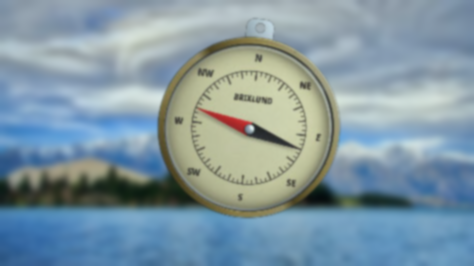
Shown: **285** °
